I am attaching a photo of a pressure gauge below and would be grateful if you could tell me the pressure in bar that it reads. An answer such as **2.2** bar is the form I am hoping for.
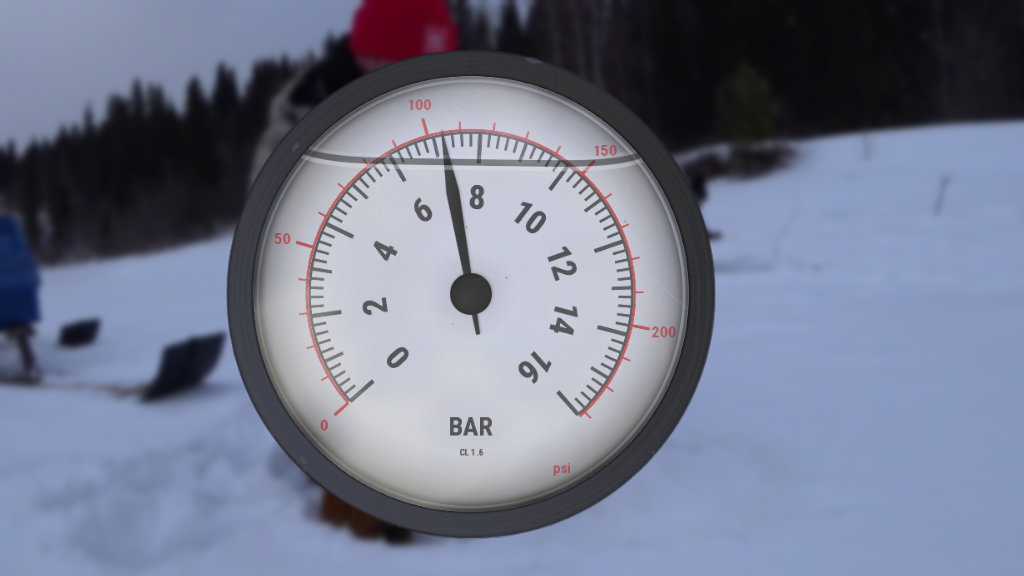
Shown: **7.2** bar
